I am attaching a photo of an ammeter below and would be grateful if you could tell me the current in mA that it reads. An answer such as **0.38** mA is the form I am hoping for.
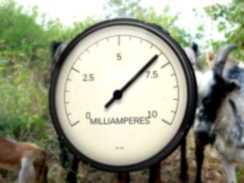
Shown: **7** mA
